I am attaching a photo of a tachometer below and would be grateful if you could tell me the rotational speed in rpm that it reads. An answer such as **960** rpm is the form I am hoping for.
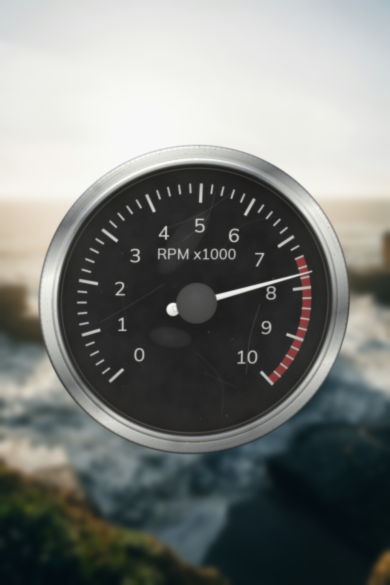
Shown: **7700** rpm
